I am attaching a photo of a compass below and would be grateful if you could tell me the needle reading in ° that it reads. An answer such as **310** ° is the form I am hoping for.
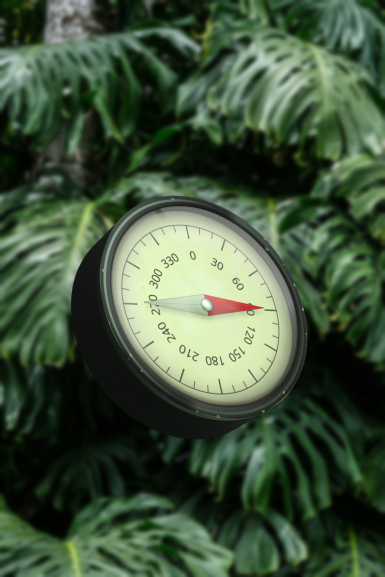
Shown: **90** °
